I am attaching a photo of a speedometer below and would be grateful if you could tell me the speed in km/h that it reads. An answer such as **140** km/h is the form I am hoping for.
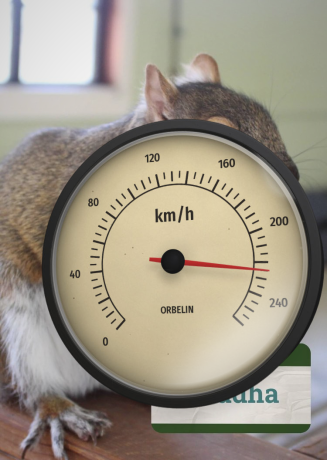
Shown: **225** km/h
